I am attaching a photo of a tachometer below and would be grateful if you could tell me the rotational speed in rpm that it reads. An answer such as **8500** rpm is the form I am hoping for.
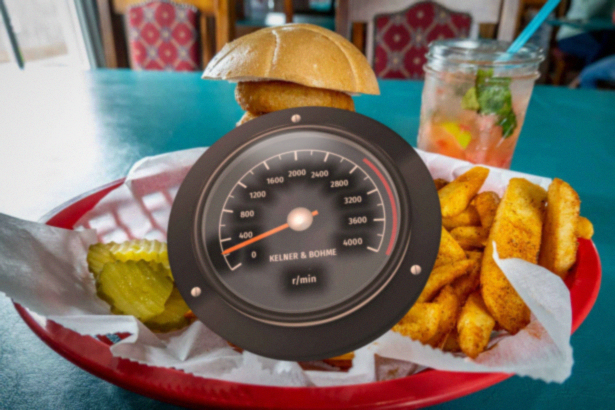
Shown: **200** rpm
